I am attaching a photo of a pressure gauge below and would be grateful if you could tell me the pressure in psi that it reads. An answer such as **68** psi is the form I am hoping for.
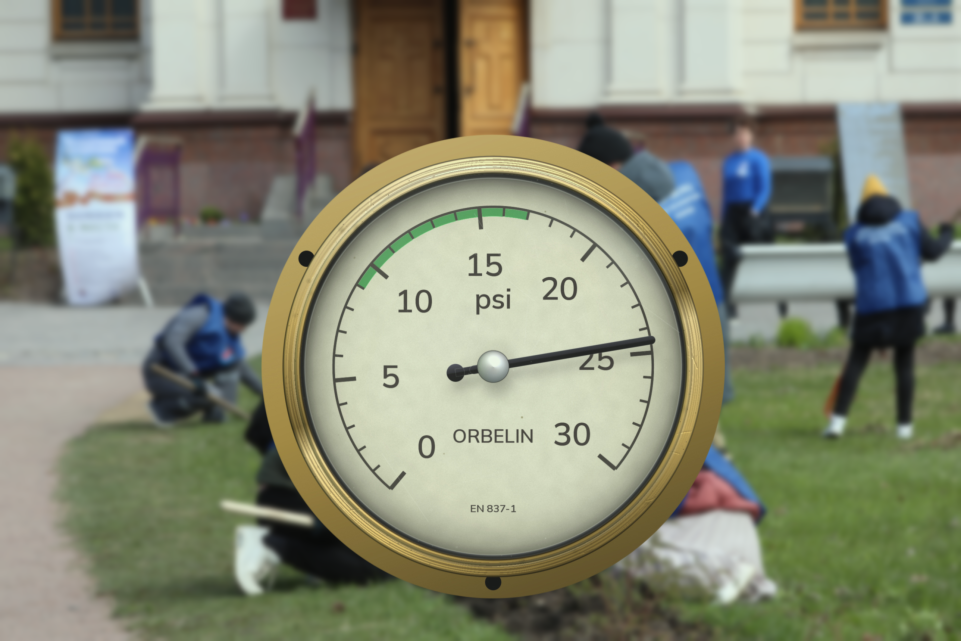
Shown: **24.5** psi
